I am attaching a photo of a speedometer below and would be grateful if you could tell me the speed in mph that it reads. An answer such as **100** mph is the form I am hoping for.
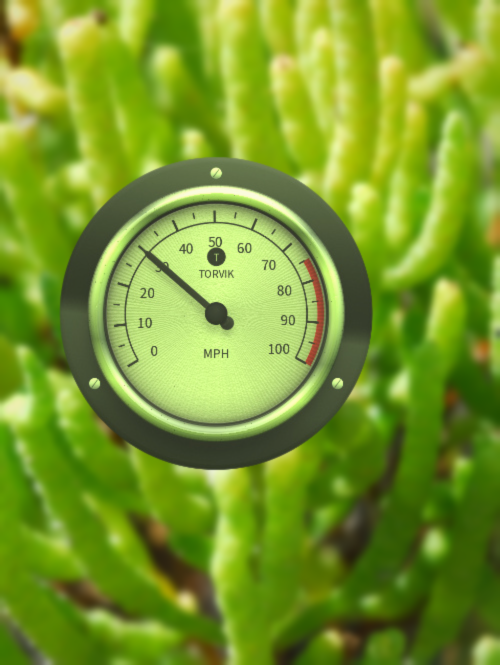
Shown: **30** mph
